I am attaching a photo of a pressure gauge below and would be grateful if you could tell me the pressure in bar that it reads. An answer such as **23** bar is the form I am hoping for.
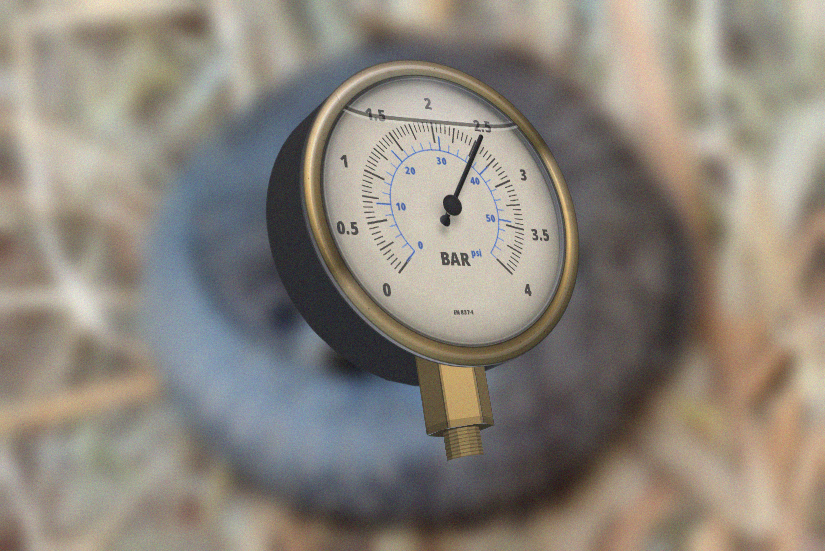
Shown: **2.5** bar
